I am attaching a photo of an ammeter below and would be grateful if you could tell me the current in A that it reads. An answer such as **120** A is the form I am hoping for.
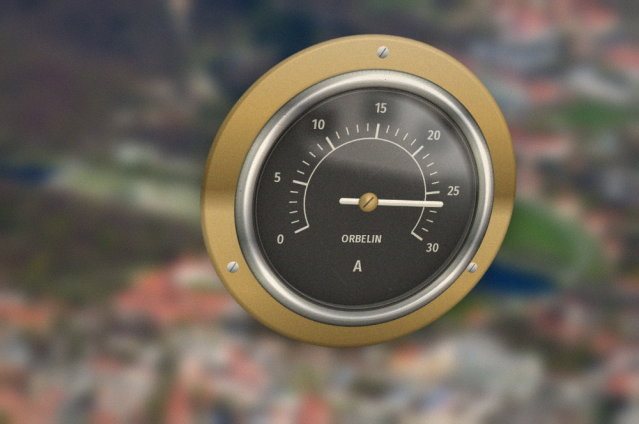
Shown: **26** A
